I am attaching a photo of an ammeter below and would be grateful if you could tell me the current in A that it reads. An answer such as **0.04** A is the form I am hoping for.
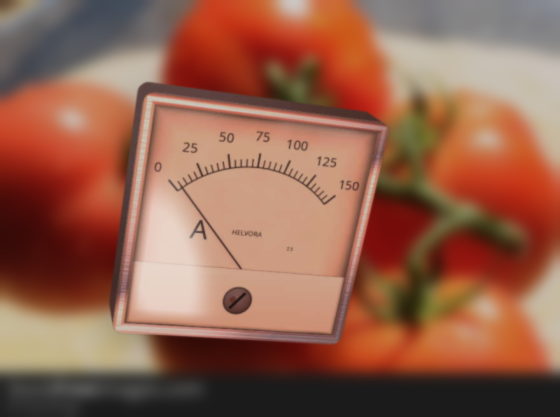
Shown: **5** A
